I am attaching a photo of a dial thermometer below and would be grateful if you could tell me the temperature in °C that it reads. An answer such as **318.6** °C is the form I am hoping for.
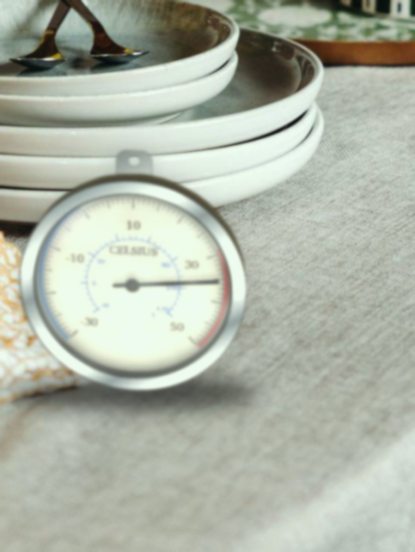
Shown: **35** °C
